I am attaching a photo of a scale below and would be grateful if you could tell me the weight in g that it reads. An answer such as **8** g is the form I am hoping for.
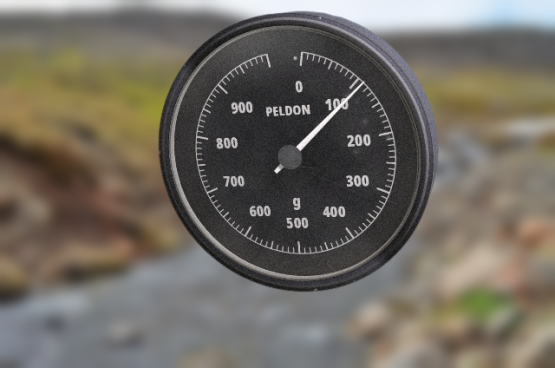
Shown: **110** g
